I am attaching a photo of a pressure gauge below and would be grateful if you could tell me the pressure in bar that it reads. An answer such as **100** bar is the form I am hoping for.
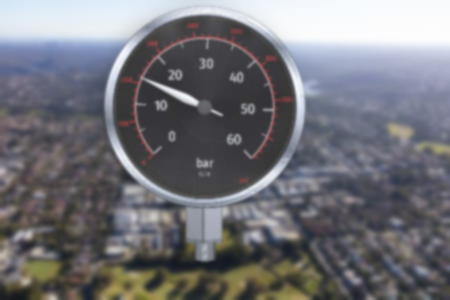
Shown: **15** bar
